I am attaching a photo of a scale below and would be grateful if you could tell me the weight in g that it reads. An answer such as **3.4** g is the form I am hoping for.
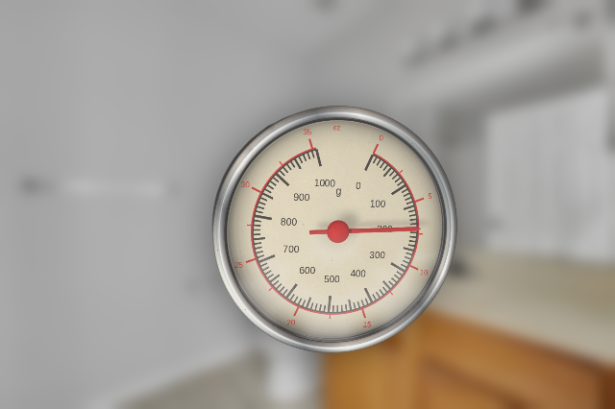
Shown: **200** g
